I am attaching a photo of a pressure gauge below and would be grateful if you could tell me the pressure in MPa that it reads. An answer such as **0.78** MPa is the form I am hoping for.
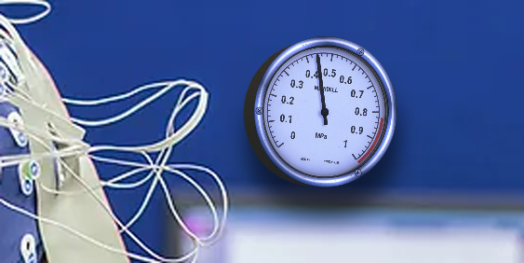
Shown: **0.44** MPa
